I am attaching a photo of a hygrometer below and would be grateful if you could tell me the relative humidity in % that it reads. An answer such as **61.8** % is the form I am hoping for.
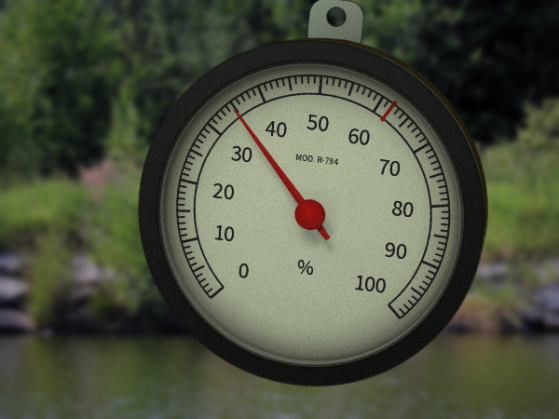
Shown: **35** %
